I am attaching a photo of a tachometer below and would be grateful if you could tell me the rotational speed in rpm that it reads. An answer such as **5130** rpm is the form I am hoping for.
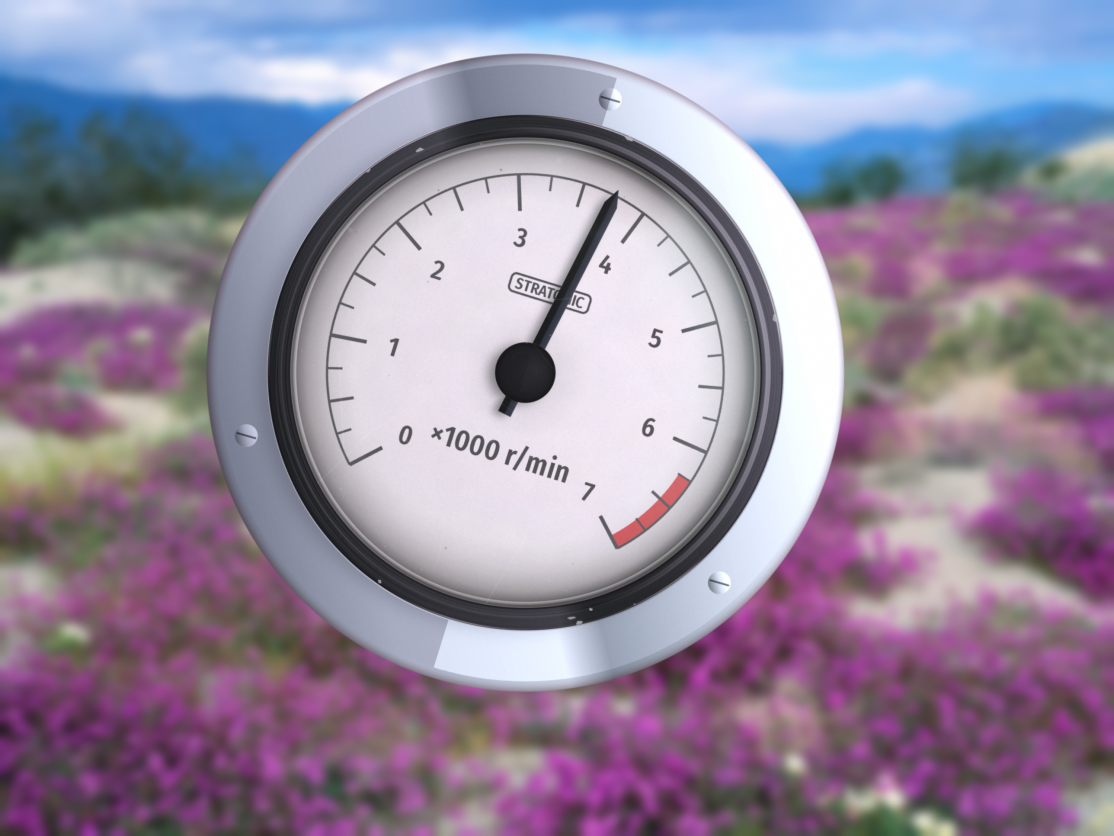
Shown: **3750** rpm
